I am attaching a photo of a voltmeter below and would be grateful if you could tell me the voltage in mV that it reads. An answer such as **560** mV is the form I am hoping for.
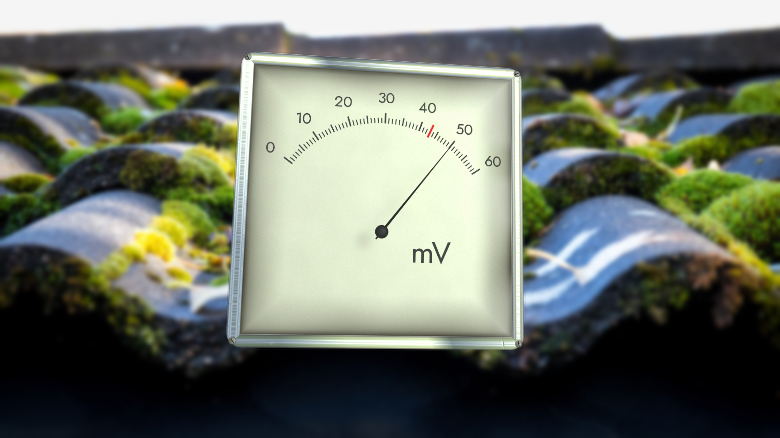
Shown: **50** mV
